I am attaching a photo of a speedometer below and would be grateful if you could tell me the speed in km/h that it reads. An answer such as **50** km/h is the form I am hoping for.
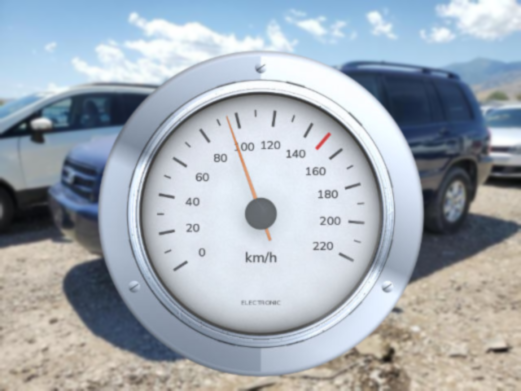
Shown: **95** km/h
